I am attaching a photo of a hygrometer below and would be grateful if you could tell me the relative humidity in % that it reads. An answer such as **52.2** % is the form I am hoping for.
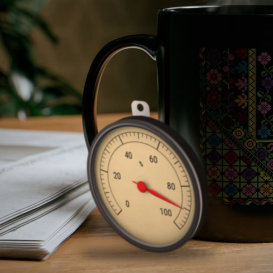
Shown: **90** %
